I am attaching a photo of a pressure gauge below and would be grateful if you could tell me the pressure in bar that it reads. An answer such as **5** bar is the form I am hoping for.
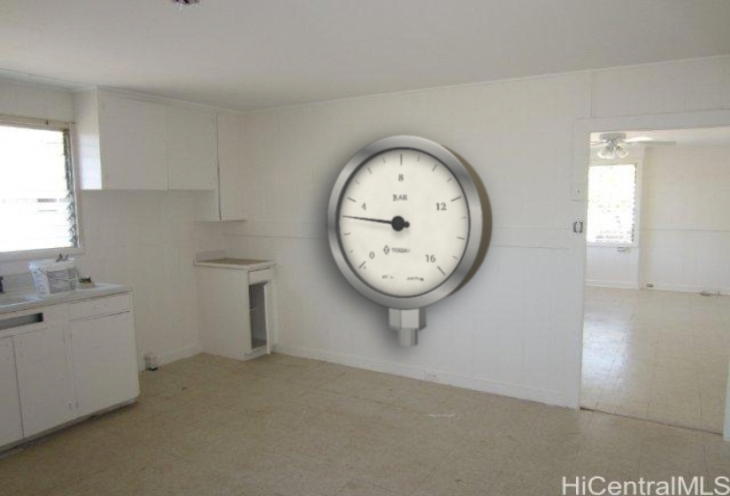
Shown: **3** bar
